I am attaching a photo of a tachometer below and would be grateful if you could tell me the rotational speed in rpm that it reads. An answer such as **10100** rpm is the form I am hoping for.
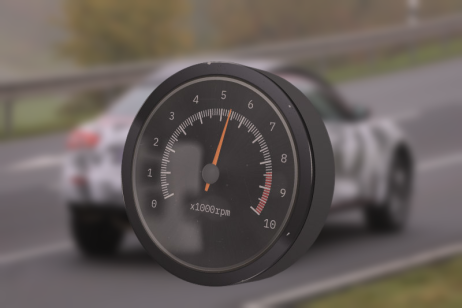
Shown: **5500** rpm
